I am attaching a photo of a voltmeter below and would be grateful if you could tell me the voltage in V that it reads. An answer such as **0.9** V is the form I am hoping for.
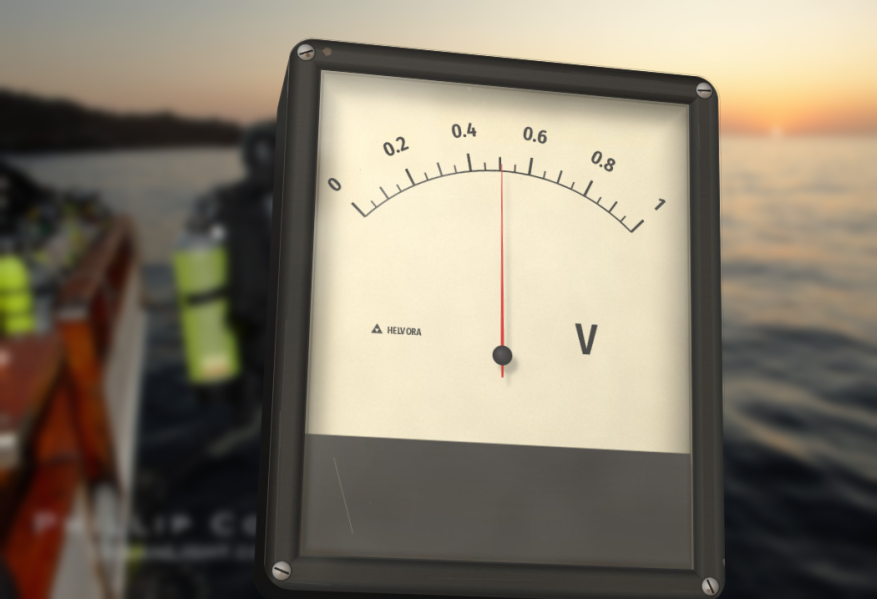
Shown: **0.5** V
